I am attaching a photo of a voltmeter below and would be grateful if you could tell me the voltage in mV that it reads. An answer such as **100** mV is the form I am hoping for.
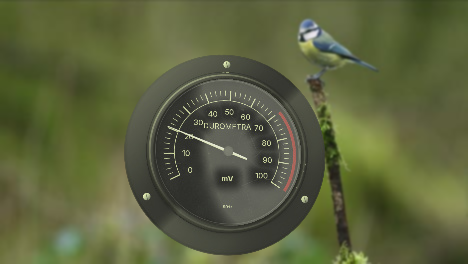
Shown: **20** mV
